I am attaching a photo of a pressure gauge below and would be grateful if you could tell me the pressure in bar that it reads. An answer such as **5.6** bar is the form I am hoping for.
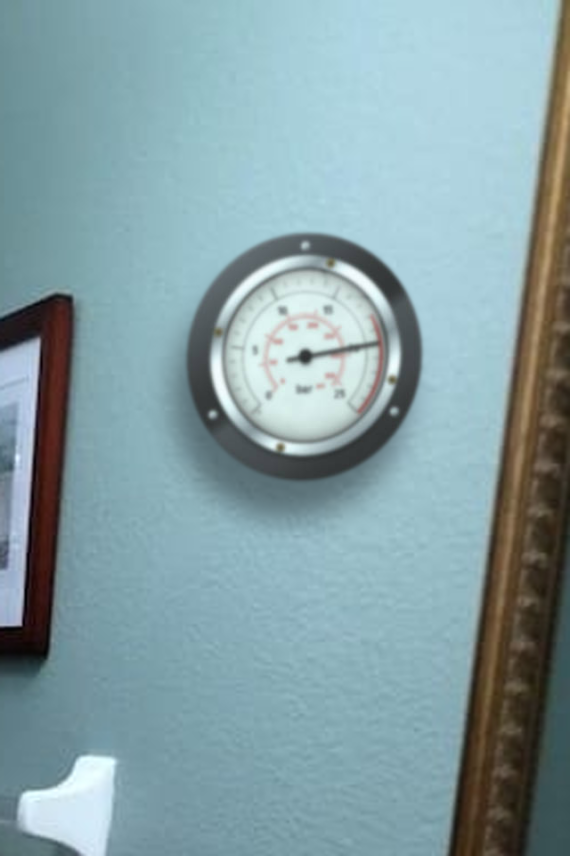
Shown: **20** bar
